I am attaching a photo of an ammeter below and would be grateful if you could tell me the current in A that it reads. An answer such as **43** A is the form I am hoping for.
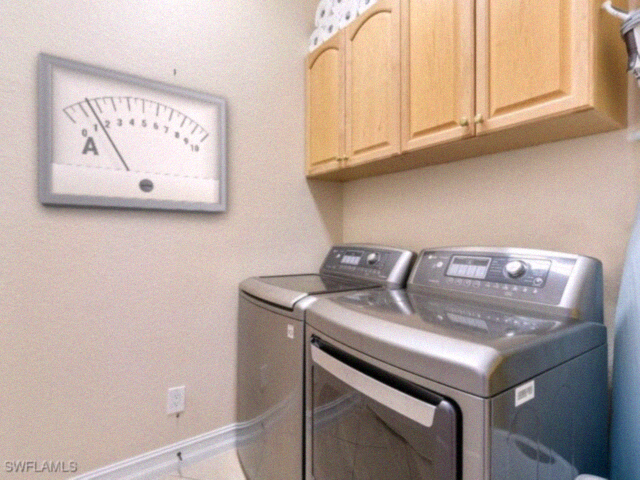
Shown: **1.5** A
